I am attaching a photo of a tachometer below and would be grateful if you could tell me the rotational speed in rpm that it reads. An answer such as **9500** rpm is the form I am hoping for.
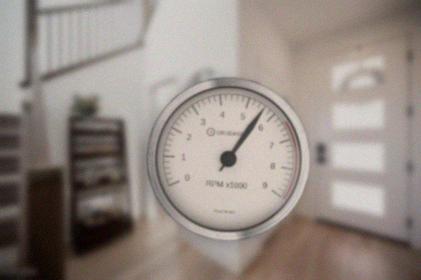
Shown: **5600** rpm
